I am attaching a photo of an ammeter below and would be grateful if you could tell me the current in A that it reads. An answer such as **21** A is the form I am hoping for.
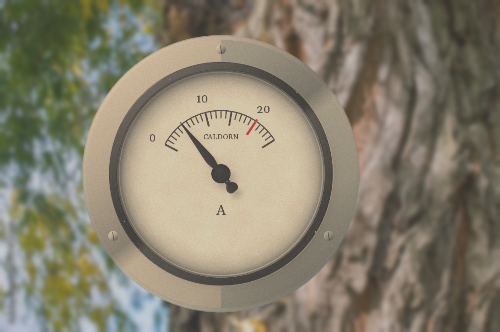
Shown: **5** A
